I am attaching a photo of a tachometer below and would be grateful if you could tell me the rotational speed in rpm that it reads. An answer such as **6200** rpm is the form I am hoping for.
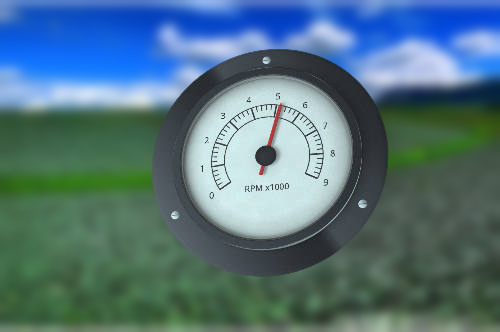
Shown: **5200** rpm
